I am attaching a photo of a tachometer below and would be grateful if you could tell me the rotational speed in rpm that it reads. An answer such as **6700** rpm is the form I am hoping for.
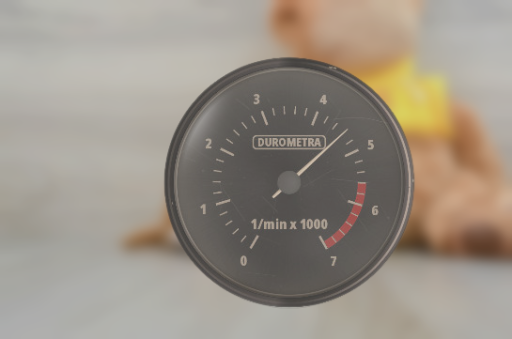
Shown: **4600** rpm
